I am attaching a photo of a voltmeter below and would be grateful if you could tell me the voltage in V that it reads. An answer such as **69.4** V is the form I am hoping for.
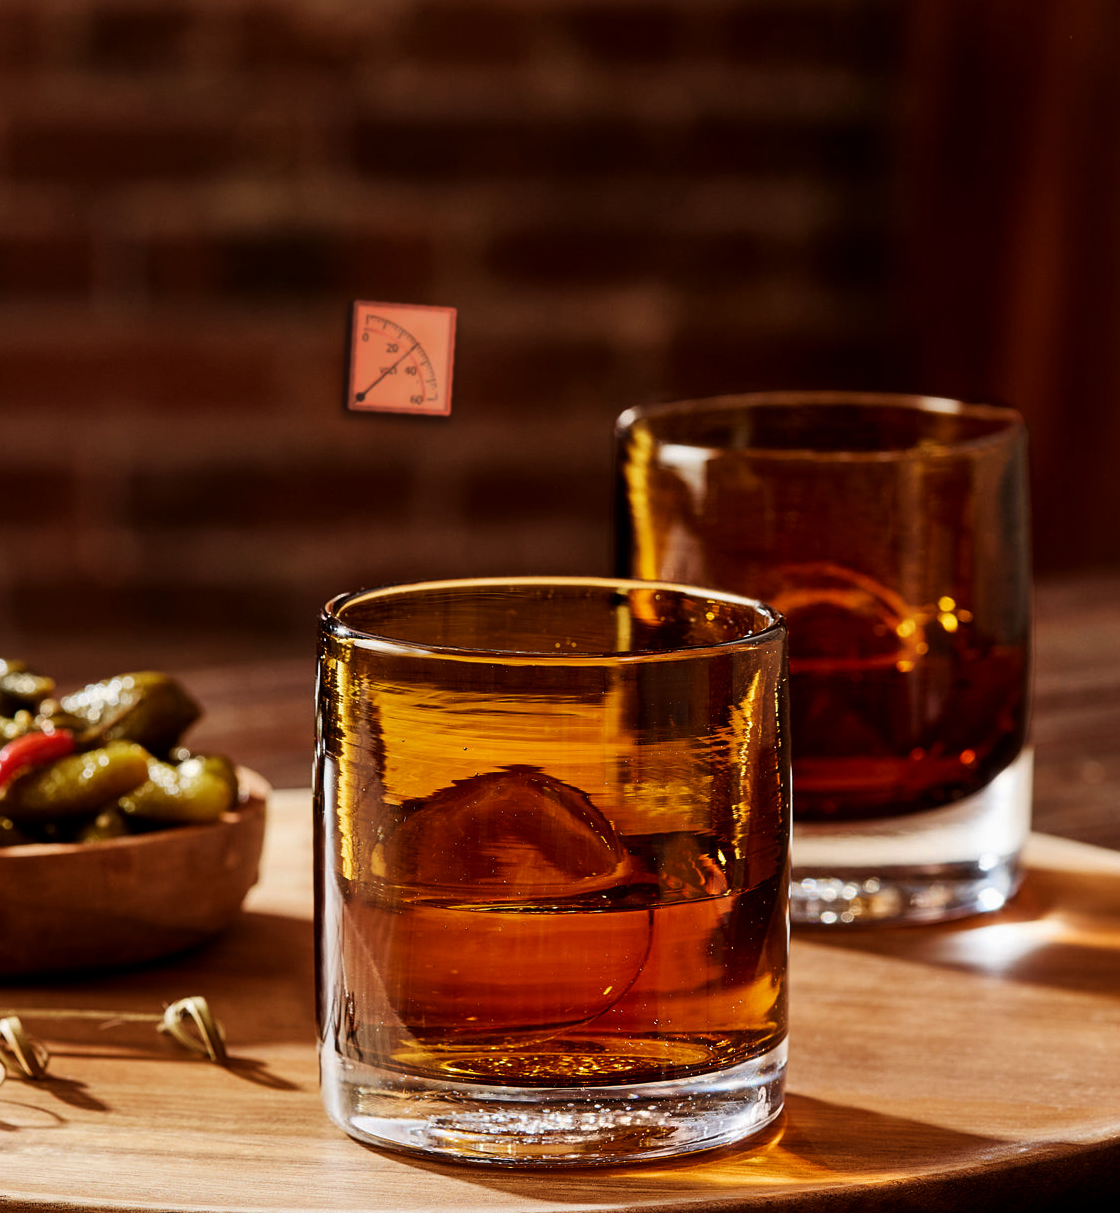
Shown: **30** V
